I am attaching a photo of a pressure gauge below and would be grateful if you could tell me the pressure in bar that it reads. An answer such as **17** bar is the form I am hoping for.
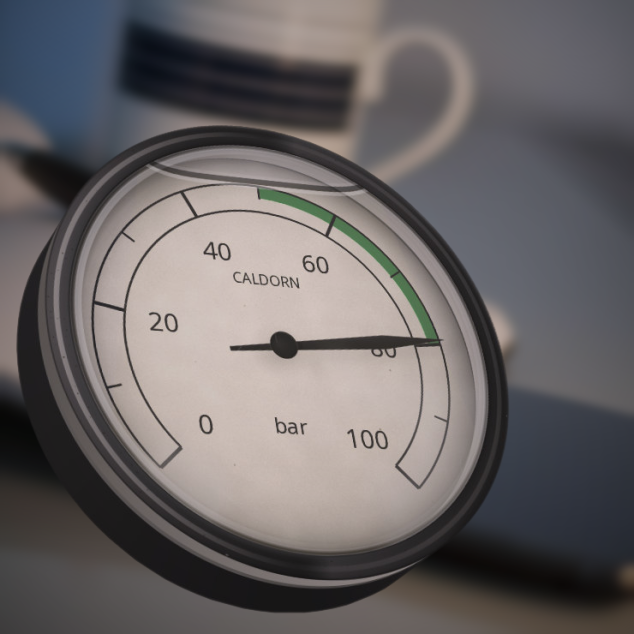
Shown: **80** bar
